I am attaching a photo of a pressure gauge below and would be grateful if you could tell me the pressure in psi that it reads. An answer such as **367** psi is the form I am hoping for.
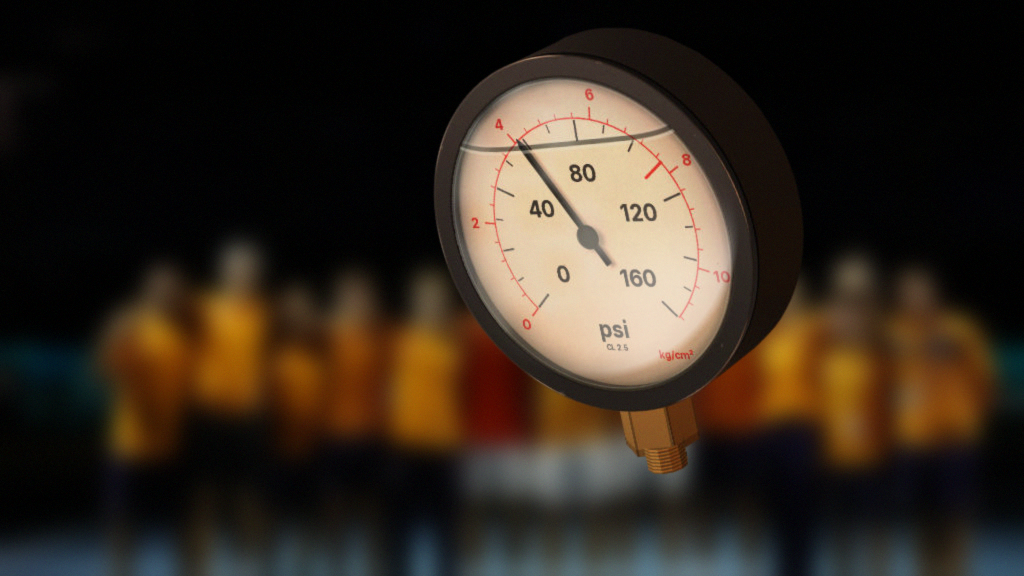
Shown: **60** psi
